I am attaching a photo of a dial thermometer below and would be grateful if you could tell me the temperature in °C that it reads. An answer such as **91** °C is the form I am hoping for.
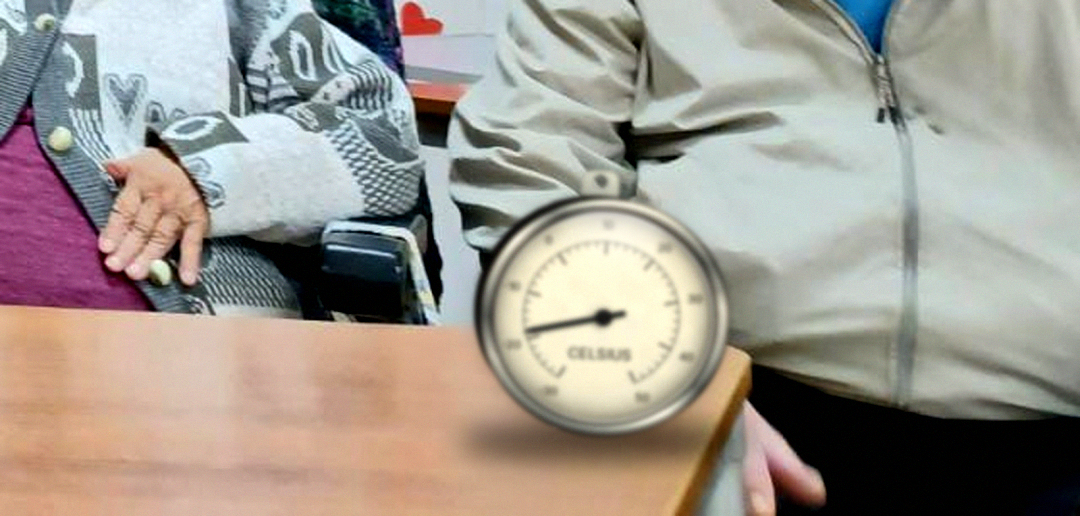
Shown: **-18** °C
